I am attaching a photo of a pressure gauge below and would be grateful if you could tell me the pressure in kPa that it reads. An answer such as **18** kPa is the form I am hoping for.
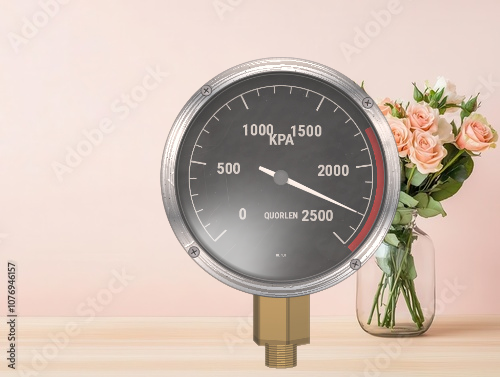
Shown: **2300** kPa
